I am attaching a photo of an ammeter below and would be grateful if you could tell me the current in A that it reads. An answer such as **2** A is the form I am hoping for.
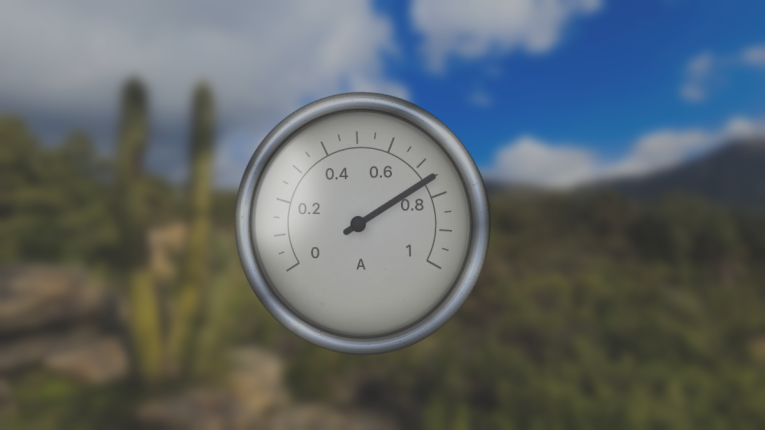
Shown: **0.75** A
